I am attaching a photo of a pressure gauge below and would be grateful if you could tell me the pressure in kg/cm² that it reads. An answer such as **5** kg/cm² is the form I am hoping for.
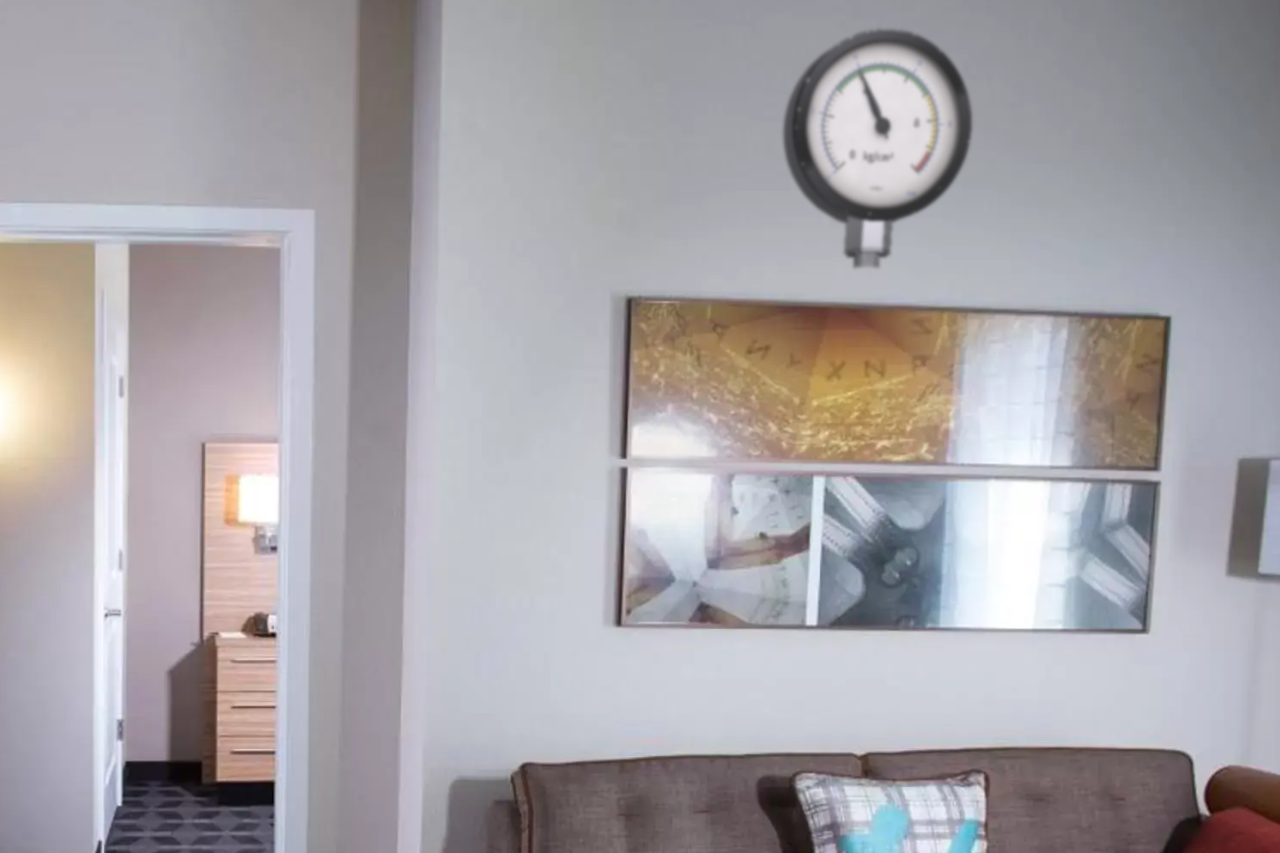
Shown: **4** kg/cm²
